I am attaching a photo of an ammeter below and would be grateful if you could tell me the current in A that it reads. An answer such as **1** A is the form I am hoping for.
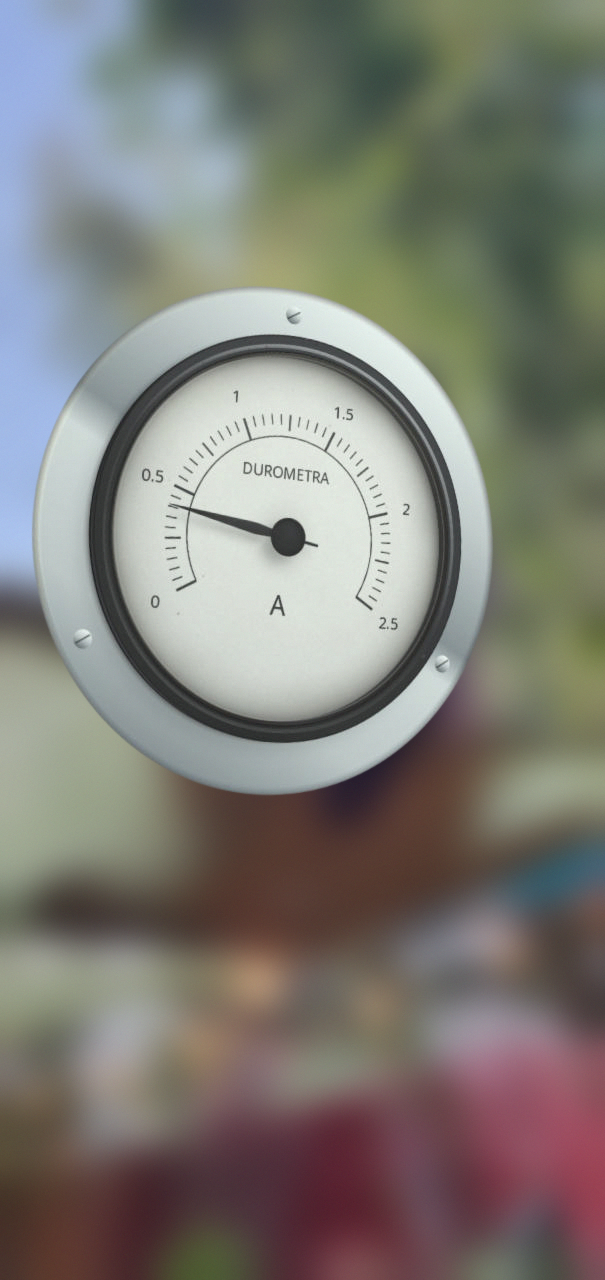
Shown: **0.4** A
